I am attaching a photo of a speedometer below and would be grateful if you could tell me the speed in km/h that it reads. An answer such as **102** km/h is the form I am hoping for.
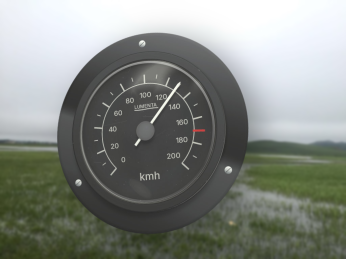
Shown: **130** km/h
